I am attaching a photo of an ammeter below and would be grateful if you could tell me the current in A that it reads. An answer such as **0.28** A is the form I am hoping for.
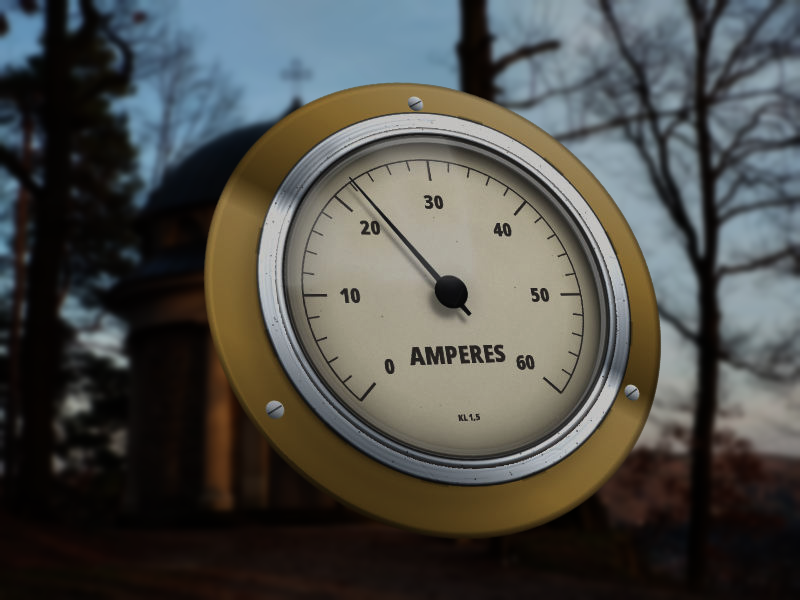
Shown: **22** A
